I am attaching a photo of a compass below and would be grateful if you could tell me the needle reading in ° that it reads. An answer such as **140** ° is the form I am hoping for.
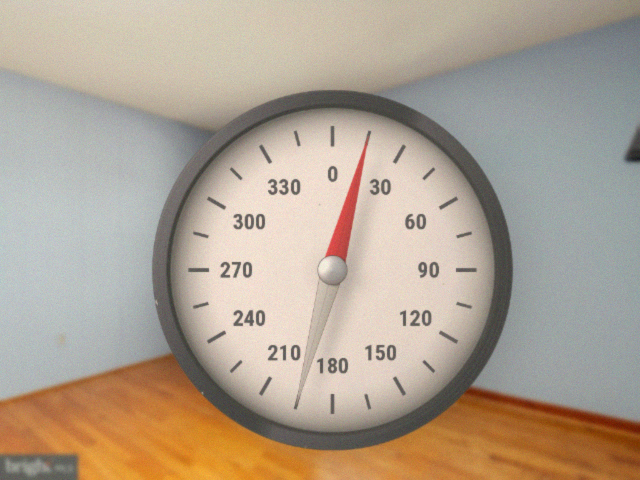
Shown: **15** °
